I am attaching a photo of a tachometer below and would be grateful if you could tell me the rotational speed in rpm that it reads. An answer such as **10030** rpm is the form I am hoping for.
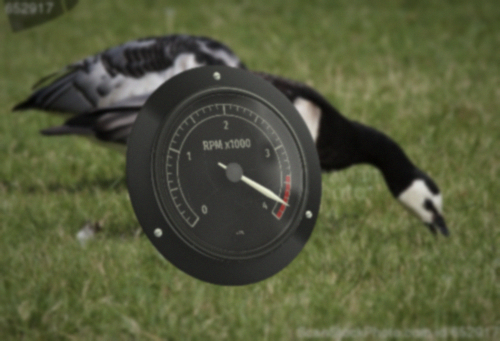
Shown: **3800** rpm
